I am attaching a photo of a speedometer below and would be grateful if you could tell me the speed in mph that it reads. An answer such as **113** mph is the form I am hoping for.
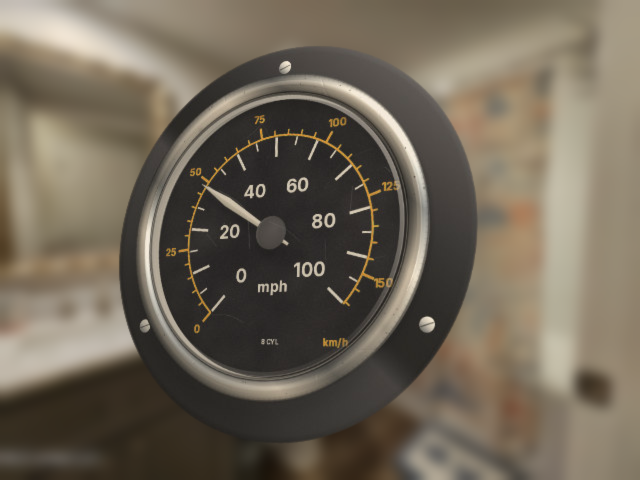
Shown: **30** mph
